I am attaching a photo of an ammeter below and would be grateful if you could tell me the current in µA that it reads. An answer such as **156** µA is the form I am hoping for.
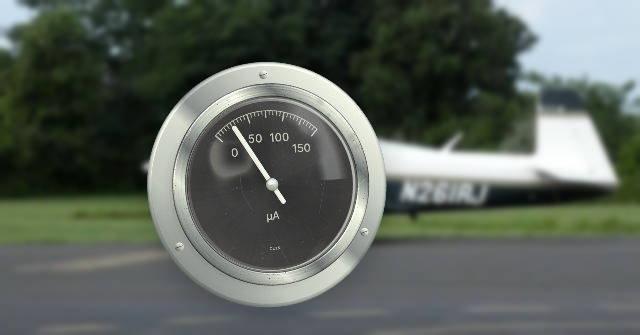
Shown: **25** µA
